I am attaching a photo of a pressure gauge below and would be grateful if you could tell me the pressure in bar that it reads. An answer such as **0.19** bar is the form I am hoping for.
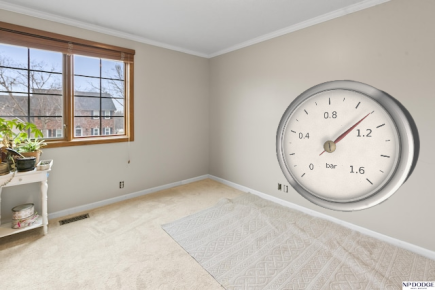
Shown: **1.1** bar
